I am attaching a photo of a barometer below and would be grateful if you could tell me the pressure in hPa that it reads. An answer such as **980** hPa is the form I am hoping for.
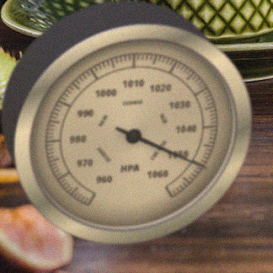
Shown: **1050** hPa
